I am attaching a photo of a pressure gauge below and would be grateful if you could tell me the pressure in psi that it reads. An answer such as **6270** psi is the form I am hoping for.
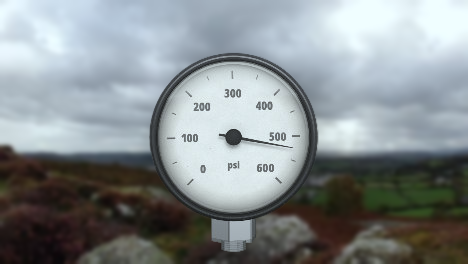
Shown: **525** psi
